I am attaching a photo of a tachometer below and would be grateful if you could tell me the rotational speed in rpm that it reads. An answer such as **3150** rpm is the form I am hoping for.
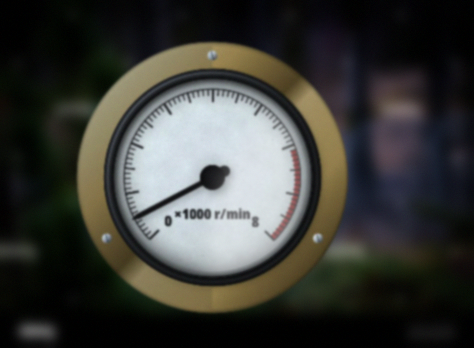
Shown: **500** rpm
